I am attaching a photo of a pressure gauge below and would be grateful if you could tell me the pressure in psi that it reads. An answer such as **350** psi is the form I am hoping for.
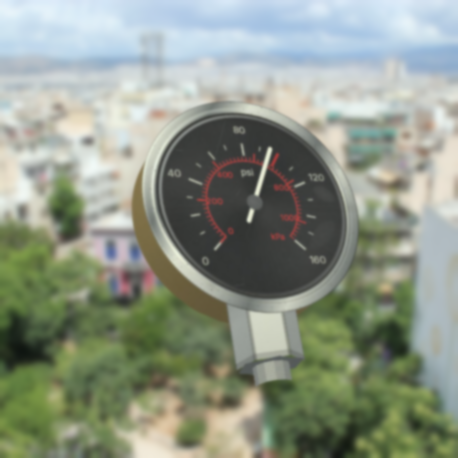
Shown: **95** psi
